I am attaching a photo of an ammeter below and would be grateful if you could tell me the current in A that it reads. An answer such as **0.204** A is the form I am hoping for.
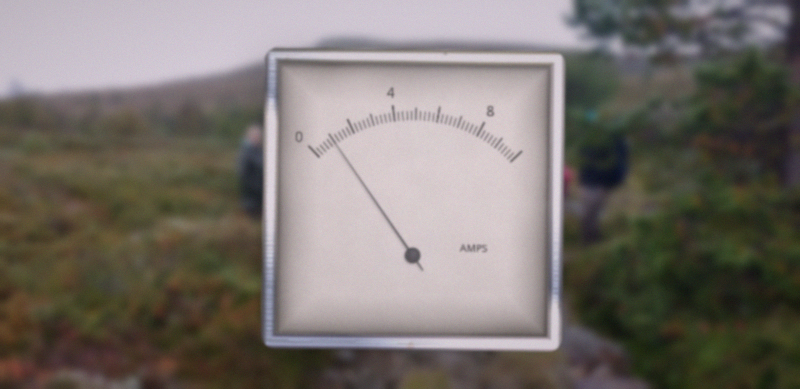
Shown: **1** A
